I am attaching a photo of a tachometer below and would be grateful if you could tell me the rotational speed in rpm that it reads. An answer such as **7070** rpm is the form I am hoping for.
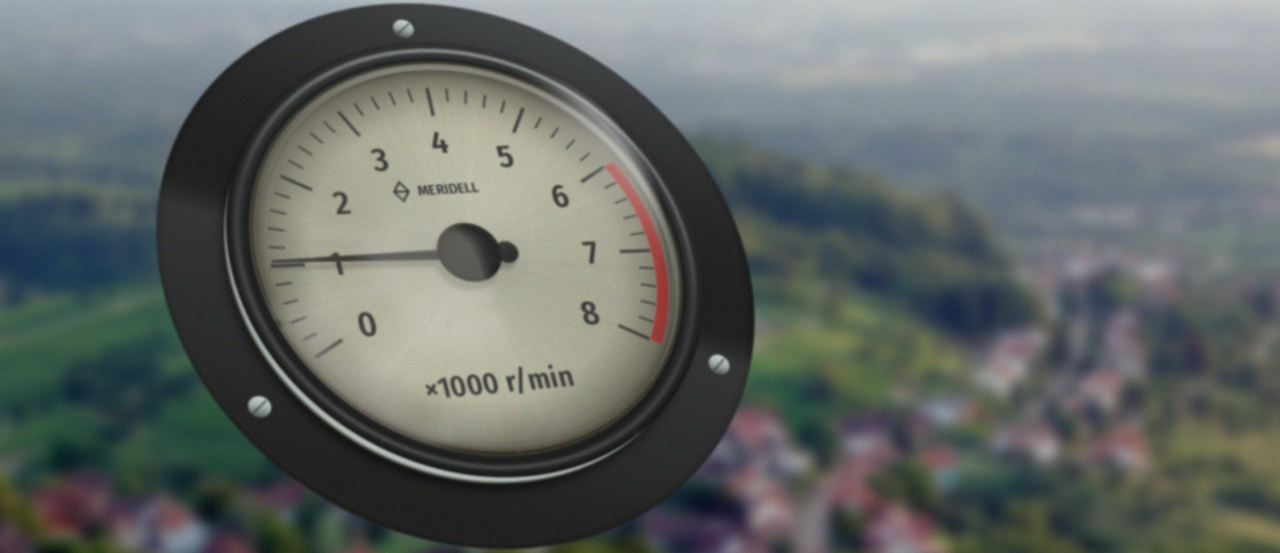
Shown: **1000** rpm
